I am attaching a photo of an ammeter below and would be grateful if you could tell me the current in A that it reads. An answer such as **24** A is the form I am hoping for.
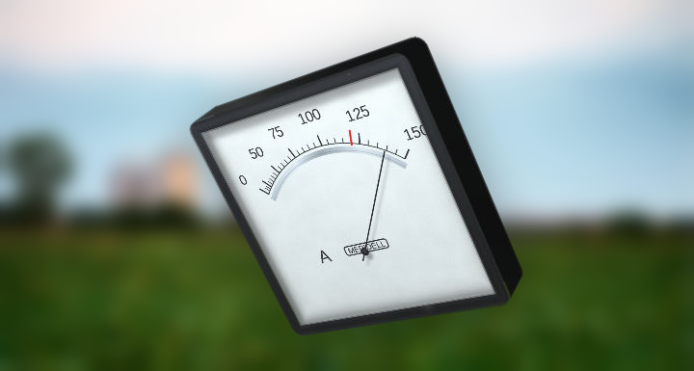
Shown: **140** A
